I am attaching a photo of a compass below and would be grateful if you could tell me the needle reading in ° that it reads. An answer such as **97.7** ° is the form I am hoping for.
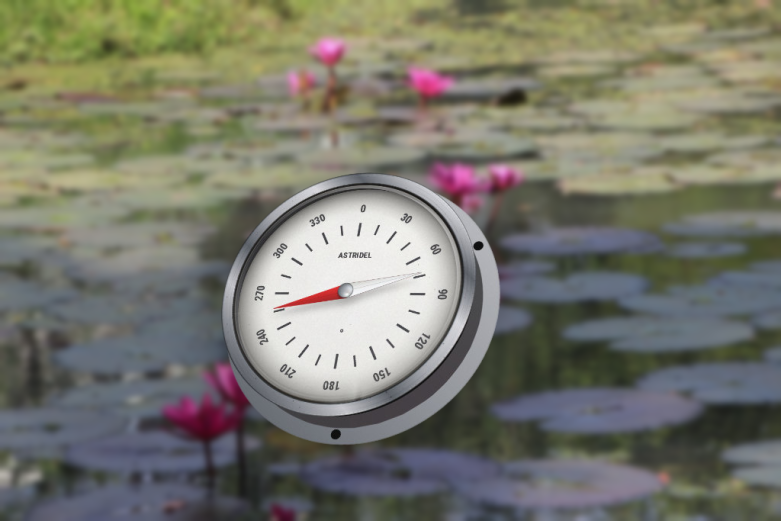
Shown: **255** °
